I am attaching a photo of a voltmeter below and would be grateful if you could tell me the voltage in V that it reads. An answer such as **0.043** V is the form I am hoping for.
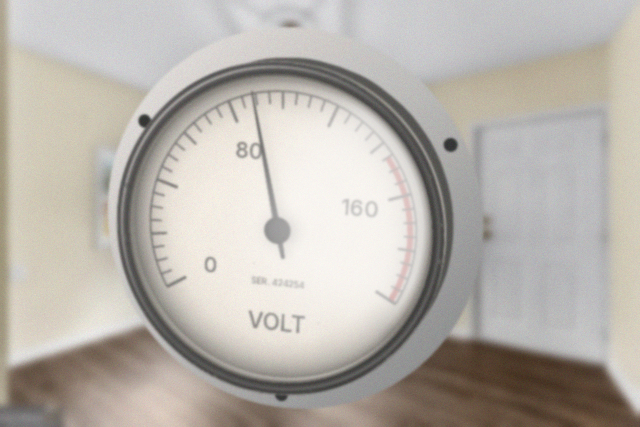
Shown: **90** V
